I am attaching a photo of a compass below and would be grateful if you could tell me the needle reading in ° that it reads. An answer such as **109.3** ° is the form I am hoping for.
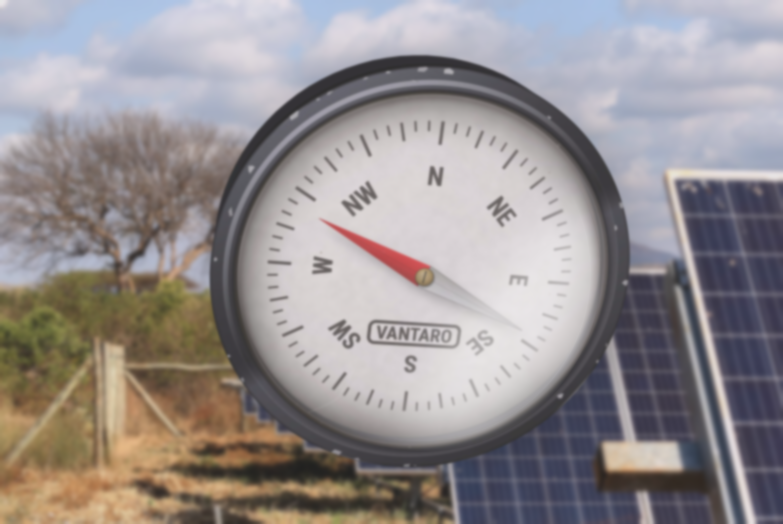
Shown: **295** °
